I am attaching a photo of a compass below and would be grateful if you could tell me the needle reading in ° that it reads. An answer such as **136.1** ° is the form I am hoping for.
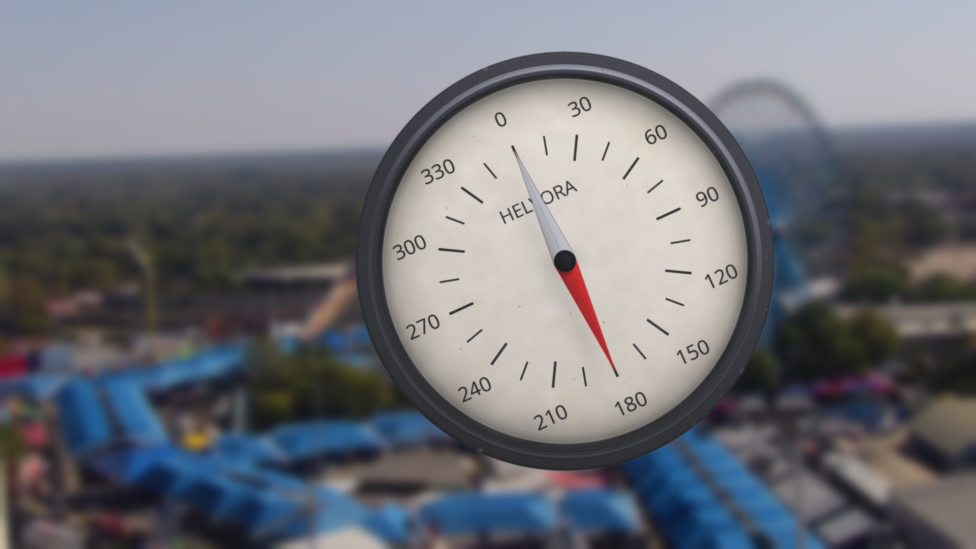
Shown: **180** °
